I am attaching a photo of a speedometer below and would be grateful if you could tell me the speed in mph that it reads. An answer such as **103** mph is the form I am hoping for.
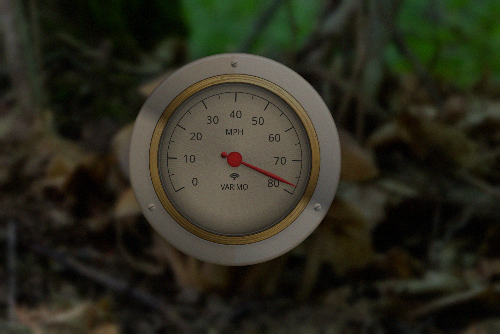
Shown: **77.5** mph
